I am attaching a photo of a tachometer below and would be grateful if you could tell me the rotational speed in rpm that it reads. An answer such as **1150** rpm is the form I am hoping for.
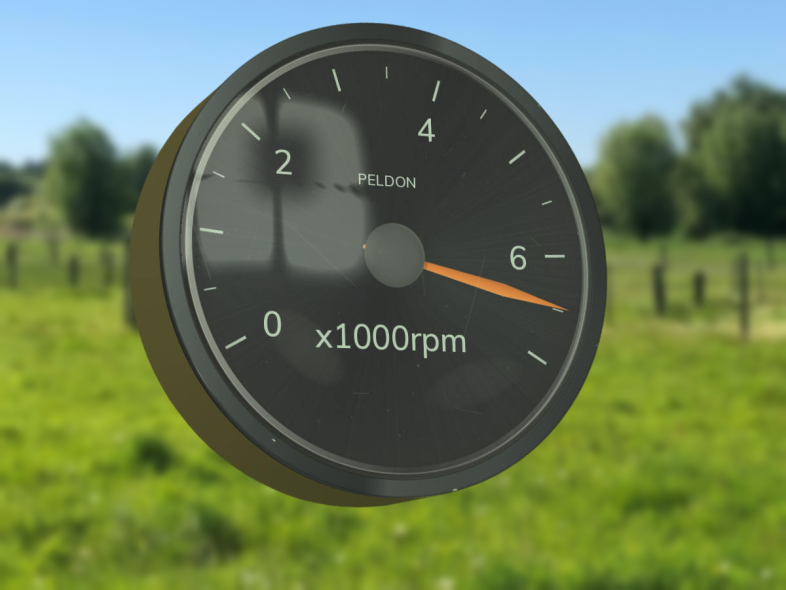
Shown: **6500** rpm
